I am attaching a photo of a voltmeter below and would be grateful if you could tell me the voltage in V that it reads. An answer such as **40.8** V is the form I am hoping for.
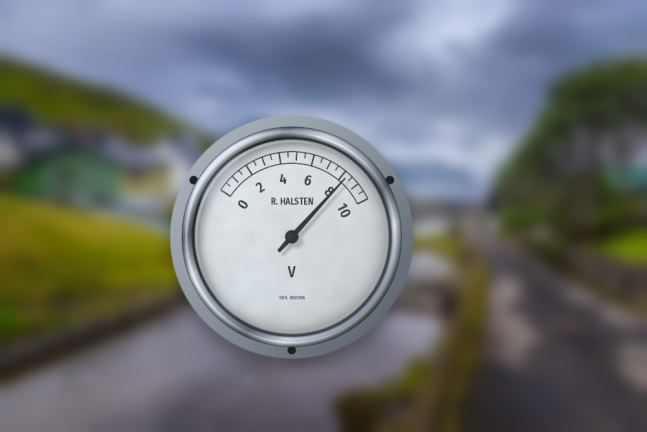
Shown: **8.25** V
